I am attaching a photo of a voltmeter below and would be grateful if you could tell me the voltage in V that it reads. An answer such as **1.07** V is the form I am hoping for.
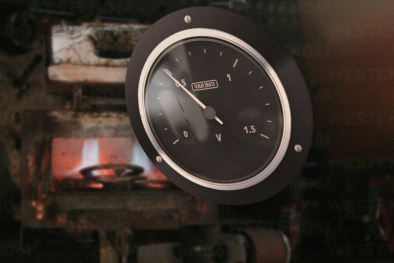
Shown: **0.5** V
